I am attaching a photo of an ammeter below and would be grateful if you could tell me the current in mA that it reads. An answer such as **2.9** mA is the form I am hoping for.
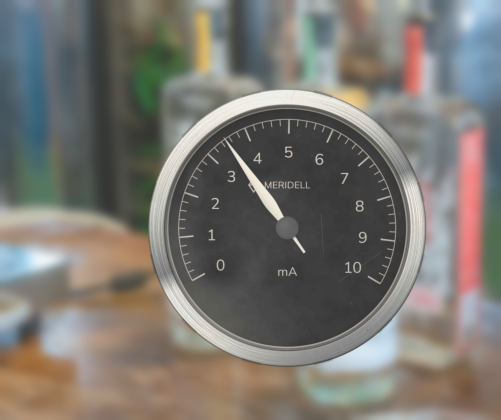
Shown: **3.5** mA
